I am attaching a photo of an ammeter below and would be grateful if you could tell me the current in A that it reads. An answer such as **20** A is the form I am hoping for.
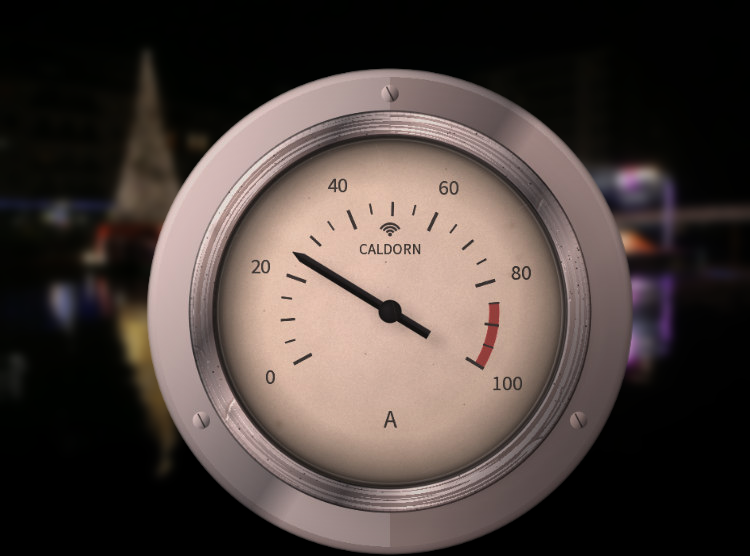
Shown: **25** A
